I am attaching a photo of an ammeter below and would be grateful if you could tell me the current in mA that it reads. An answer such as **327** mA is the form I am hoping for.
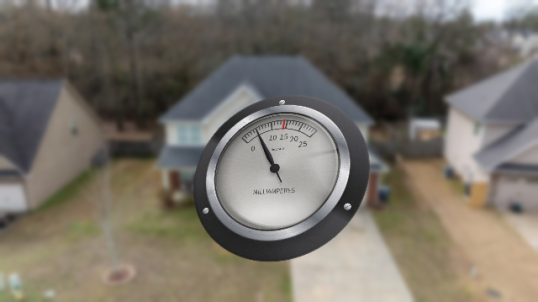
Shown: **5** mA
